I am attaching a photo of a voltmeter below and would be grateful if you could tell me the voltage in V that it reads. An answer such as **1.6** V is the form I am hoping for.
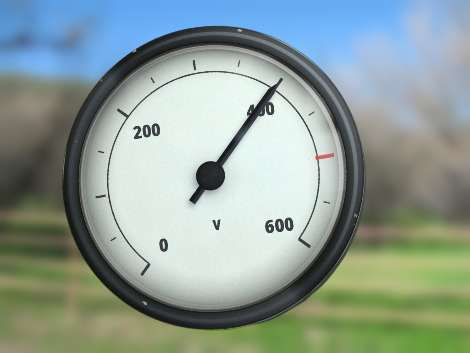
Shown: **400** V
